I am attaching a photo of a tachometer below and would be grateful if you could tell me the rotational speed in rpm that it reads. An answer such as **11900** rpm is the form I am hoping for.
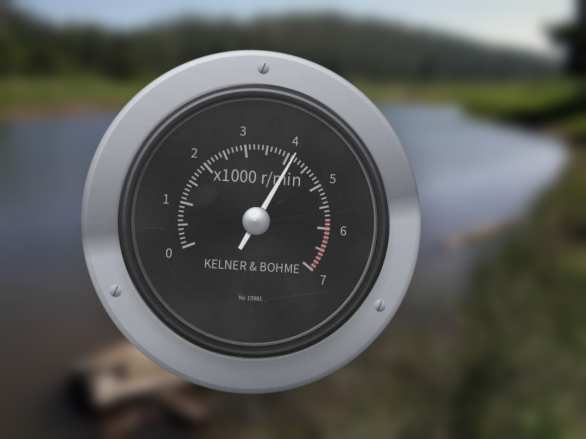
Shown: **4100** rpm
